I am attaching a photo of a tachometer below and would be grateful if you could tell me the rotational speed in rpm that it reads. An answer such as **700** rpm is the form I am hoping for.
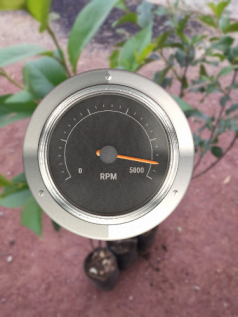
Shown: **4600** rpm
